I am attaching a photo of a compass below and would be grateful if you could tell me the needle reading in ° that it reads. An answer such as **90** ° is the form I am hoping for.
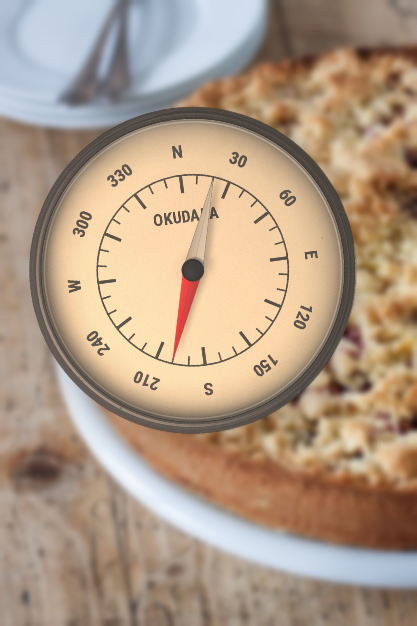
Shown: **200** °
